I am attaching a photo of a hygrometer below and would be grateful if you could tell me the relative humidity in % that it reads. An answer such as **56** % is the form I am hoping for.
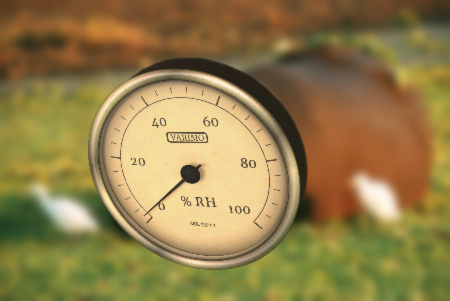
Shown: **2** %
